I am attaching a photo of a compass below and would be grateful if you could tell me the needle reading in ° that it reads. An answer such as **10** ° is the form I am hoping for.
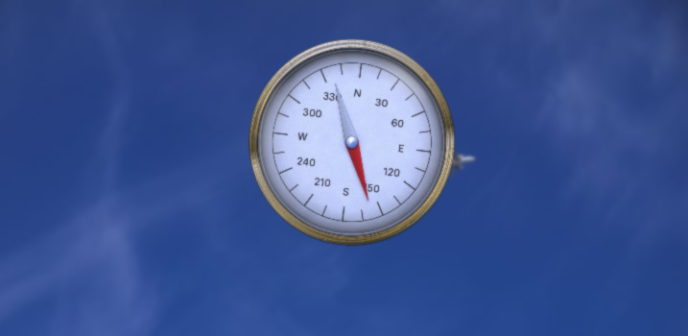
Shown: **157.5** °
